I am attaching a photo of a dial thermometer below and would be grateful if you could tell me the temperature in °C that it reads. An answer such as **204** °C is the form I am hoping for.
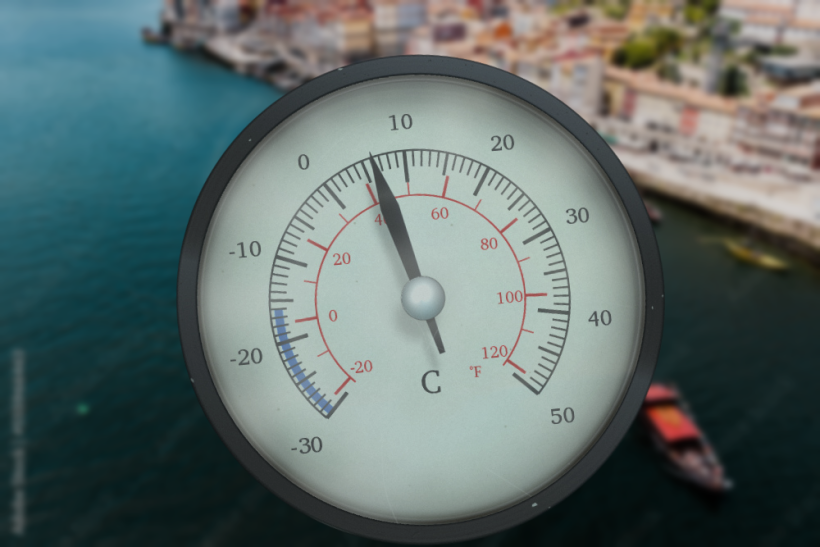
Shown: **6** °C
